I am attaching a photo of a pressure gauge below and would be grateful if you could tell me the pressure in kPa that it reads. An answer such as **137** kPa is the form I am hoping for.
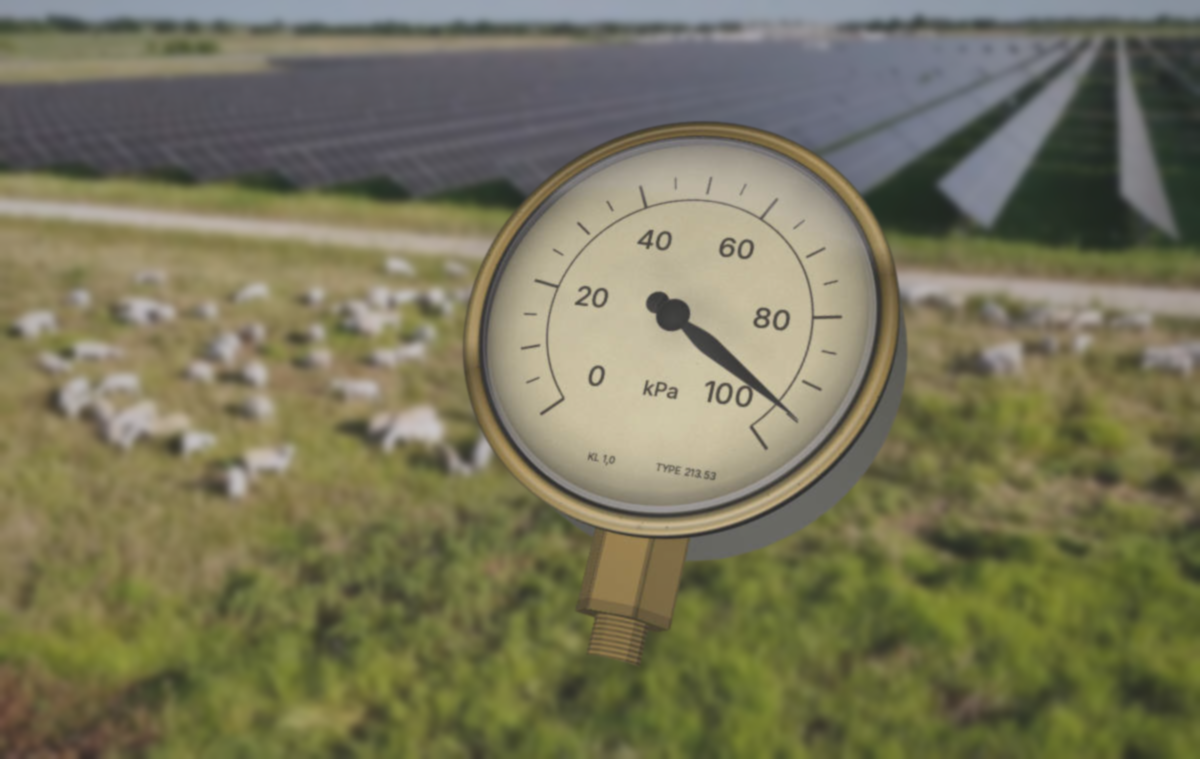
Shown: **95** kPa
